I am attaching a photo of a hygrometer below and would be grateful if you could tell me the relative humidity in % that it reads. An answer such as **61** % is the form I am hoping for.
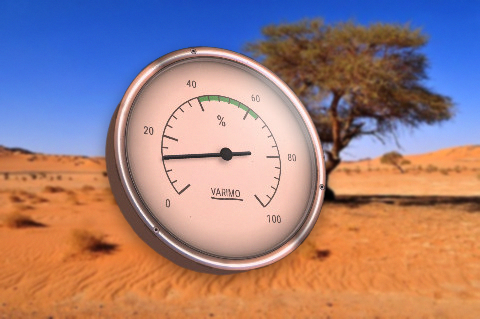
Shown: **12** %
